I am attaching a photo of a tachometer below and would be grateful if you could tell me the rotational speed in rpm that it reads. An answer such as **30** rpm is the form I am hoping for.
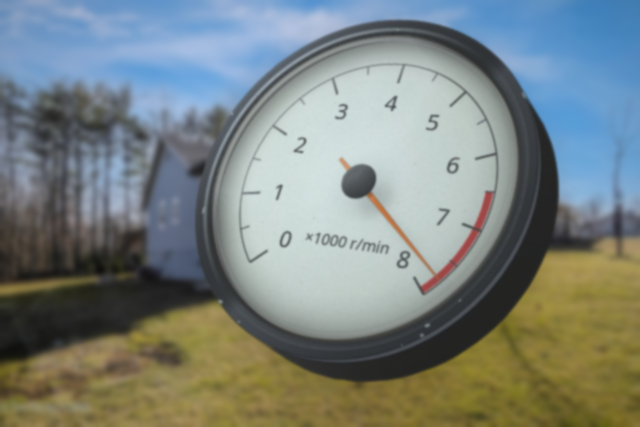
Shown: **7750** rpm
